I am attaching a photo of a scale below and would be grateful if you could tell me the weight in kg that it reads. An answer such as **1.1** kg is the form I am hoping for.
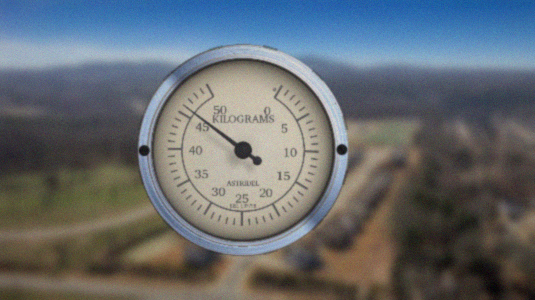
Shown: **46** kg
